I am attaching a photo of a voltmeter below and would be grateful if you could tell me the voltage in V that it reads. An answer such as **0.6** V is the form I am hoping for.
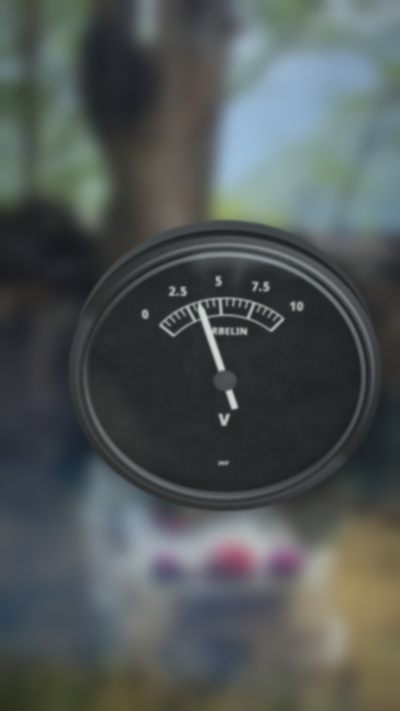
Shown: **3.5** V
